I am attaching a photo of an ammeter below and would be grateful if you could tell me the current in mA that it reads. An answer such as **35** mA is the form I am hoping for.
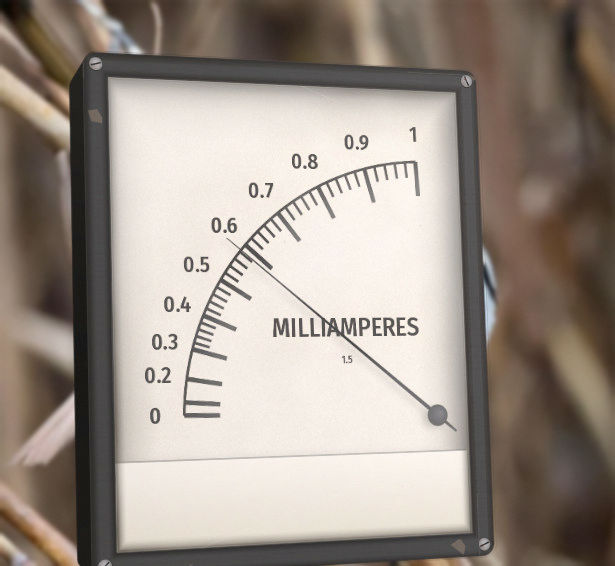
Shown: **0.58** mA
